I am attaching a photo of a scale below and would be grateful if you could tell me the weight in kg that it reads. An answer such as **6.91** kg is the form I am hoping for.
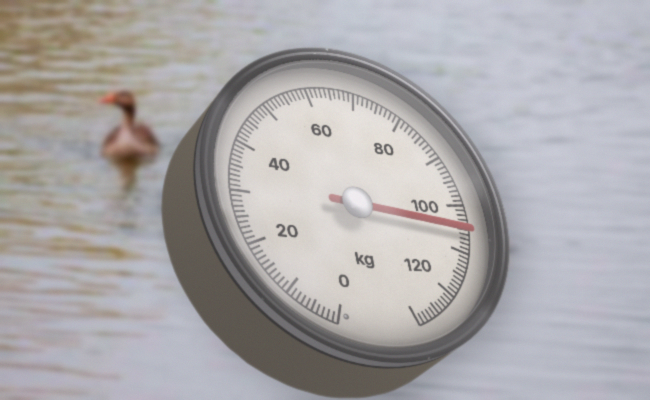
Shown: **105** kg
